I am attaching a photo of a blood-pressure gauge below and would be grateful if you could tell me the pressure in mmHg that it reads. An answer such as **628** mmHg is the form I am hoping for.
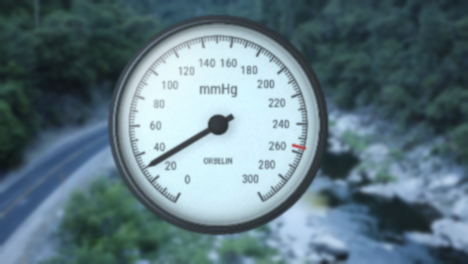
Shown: **30** mmHg
